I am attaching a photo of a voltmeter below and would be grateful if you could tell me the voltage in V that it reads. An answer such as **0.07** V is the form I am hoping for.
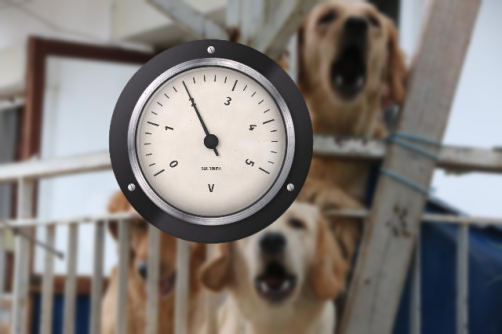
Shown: **2** V
